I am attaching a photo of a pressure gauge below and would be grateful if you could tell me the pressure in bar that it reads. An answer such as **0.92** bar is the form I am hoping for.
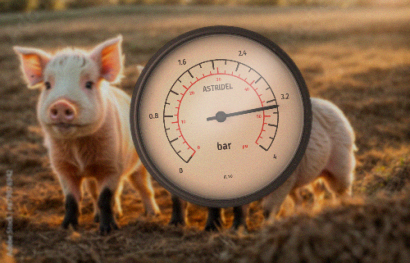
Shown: **3.3** bar
